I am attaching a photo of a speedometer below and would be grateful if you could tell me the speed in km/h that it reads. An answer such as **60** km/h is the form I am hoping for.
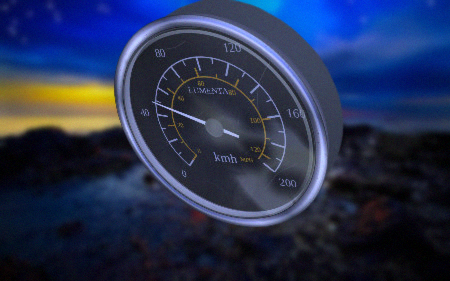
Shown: **50** km/h
